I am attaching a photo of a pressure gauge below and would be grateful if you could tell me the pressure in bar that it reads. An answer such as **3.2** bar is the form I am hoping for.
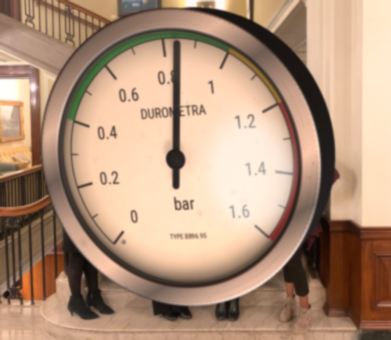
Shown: **0.85** bar
